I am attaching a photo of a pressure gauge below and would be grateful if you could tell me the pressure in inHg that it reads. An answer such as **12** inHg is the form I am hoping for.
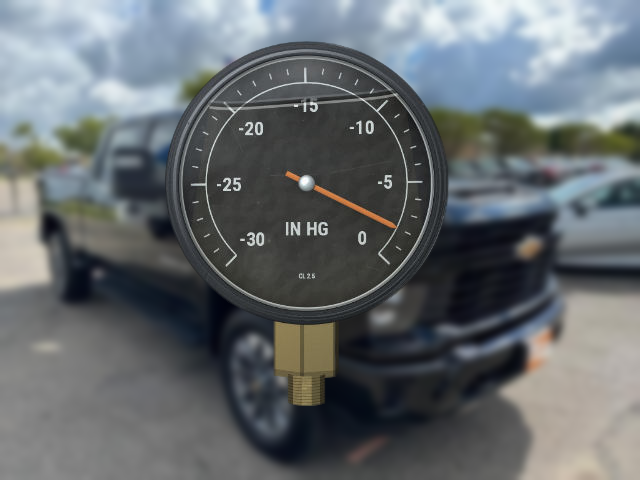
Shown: **-2** inHg
